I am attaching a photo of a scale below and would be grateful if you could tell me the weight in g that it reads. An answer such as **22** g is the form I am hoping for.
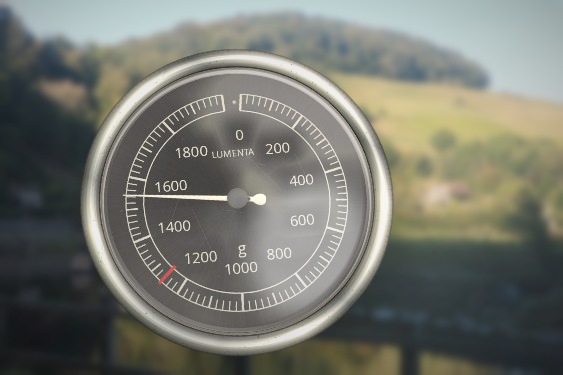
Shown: **1540** g
